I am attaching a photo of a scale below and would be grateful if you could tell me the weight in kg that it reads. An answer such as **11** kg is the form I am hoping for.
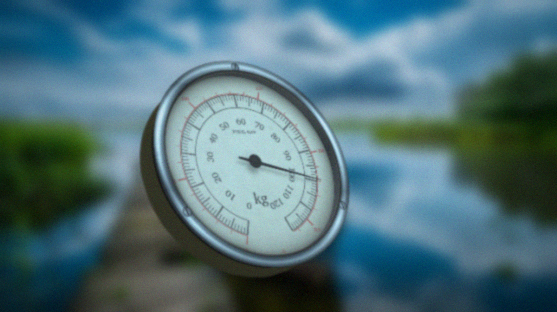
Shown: **100** kg
